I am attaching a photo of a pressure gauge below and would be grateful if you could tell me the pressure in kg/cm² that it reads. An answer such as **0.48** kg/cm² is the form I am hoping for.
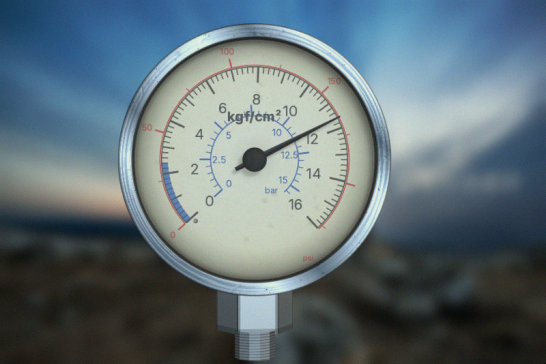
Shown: **11.6** kg/cm²
